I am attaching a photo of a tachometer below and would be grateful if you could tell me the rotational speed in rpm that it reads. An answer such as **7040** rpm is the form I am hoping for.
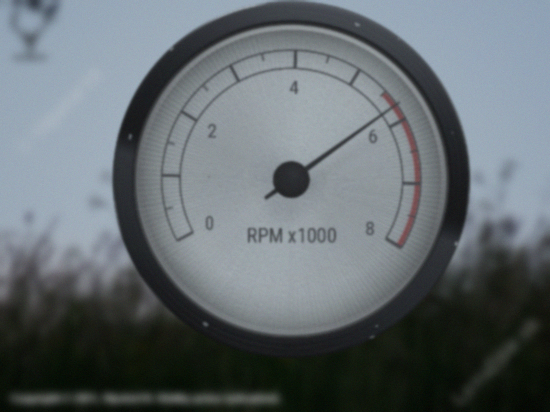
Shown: **5750** rpm
